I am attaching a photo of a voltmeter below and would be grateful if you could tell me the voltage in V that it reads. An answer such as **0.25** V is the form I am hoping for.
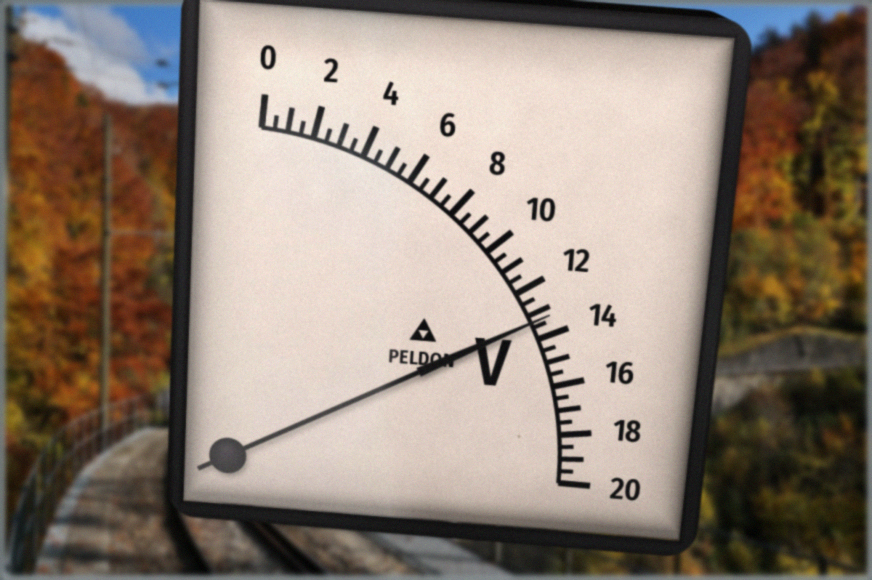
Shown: **13.25** V
